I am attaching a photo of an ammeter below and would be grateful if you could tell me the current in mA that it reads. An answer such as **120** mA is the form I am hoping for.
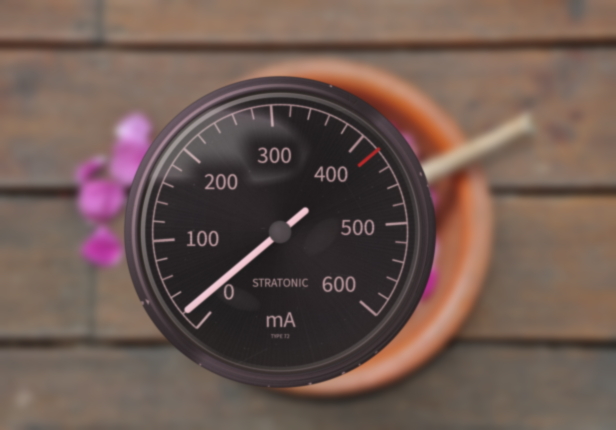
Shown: **20** mA
